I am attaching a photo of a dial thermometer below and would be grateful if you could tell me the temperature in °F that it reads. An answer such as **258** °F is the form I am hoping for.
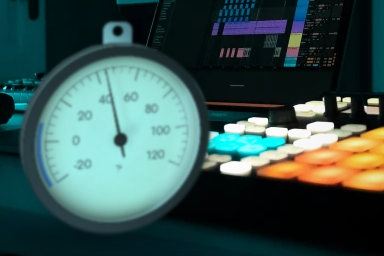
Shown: **44** °F
